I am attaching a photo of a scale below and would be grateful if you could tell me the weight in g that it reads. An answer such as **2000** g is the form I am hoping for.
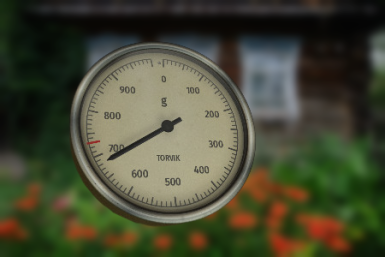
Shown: **680** g
